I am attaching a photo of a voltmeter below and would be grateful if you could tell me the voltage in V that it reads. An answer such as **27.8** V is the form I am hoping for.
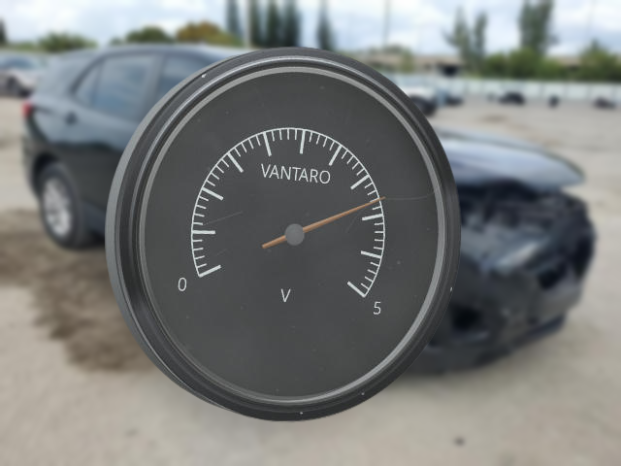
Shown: **3.8** V
